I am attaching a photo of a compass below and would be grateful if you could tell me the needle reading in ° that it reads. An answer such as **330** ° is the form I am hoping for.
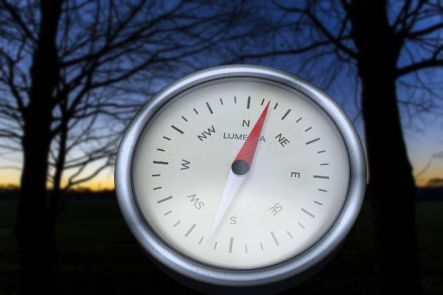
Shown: **15** °
